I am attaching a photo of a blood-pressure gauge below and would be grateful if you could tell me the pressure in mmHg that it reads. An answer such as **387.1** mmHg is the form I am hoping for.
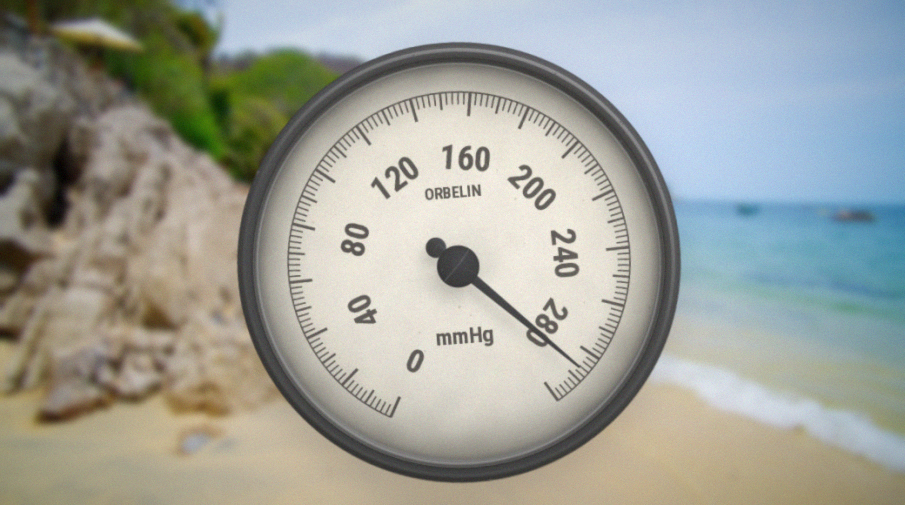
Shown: **286** mmHg
